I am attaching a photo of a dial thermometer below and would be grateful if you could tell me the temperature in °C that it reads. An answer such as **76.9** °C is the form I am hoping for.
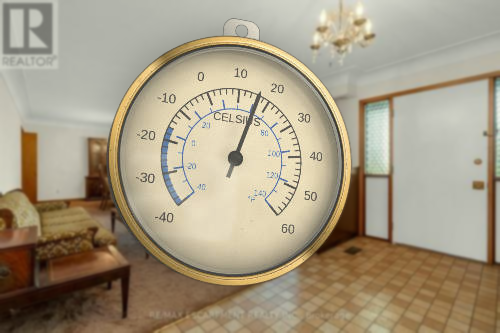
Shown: **16** °C
